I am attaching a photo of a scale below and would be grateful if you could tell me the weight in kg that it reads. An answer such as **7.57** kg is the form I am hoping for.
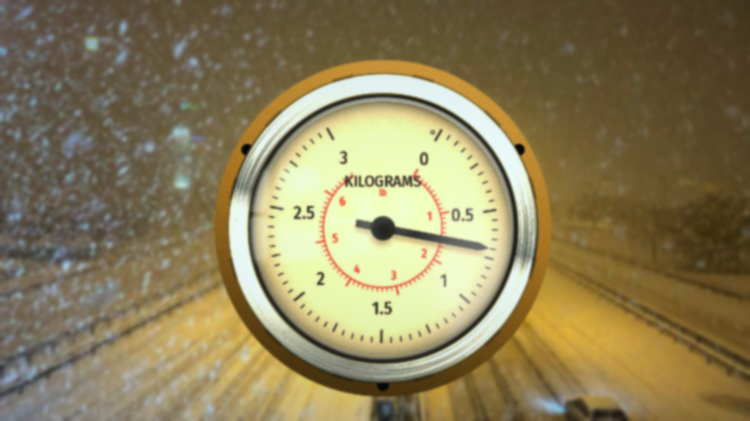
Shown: **0.7** kg
